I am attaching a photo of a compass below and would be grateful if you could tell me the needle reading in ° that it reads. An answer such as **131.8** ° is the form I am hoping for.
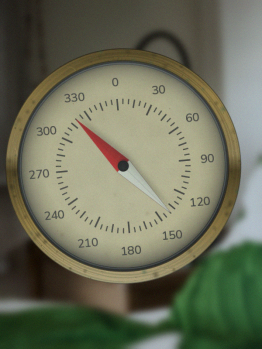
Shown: **320** °
